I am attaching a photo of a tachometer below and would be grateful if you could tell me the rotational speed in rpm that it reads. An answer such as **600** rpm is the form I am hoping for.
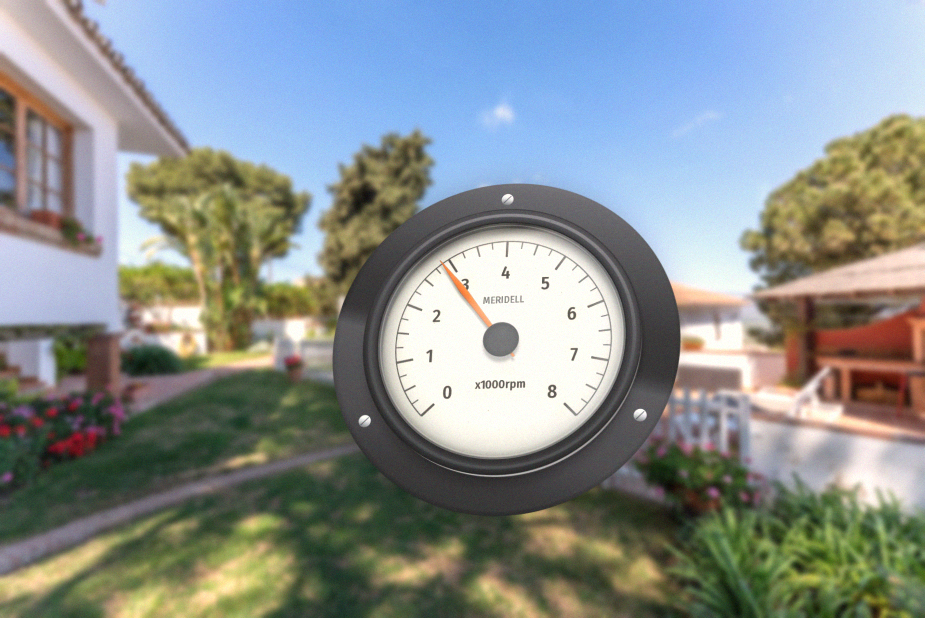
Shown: **2875** rpm
